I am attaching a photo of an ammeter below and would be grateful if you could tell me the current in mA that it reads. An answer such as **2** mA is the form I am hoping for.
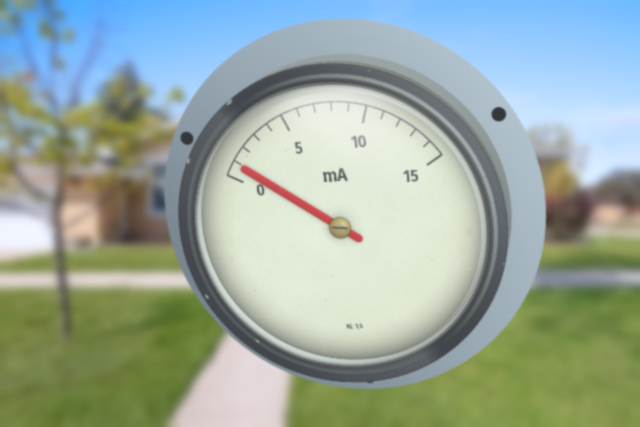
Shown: **1** mA
